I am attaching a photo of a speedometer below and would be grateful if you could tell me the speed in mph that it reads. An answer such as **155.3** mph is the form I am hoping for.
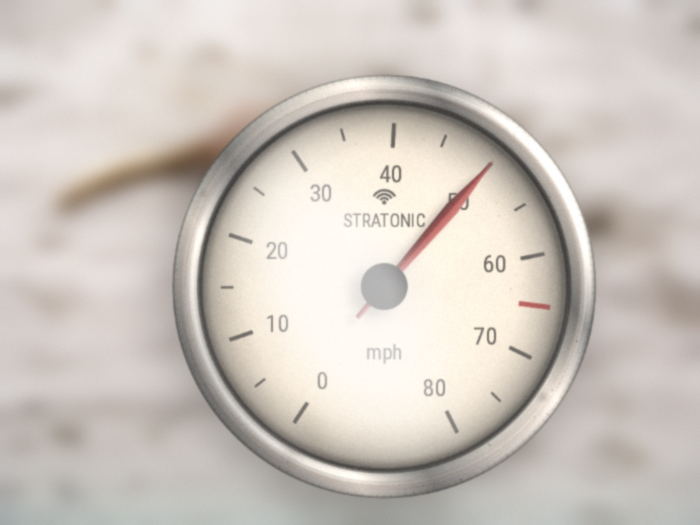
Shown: **50** mph
